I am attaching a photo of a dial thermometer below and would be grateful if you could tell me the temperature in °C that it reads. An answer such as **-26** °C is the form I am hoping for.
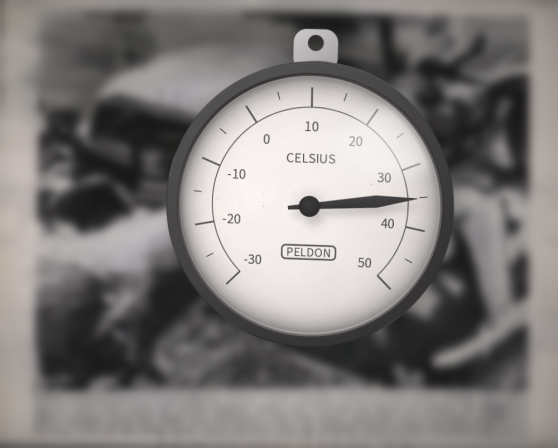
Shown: **35** °C
